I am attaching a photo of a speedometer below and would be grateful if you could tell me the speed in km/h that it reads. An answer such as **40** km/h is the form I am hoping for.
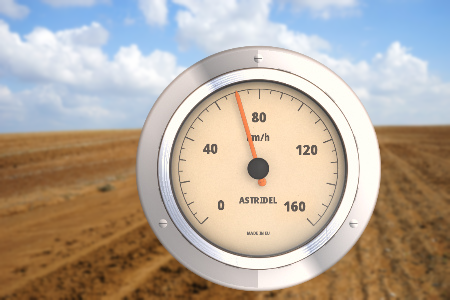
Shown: **70** km/h
